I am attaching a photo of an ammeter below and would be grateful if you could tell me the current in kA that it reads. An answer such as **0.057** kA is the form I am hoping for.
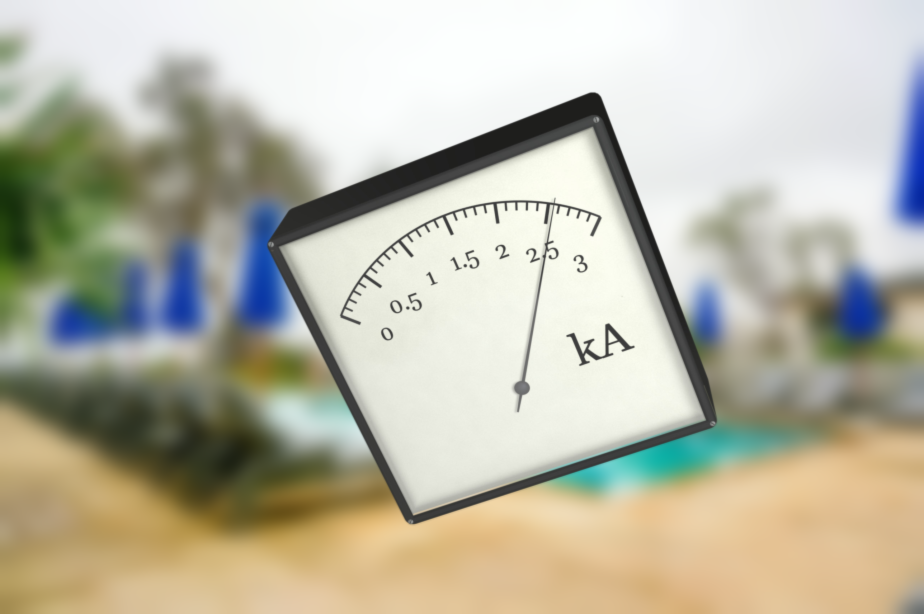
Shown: **2.55** kA
